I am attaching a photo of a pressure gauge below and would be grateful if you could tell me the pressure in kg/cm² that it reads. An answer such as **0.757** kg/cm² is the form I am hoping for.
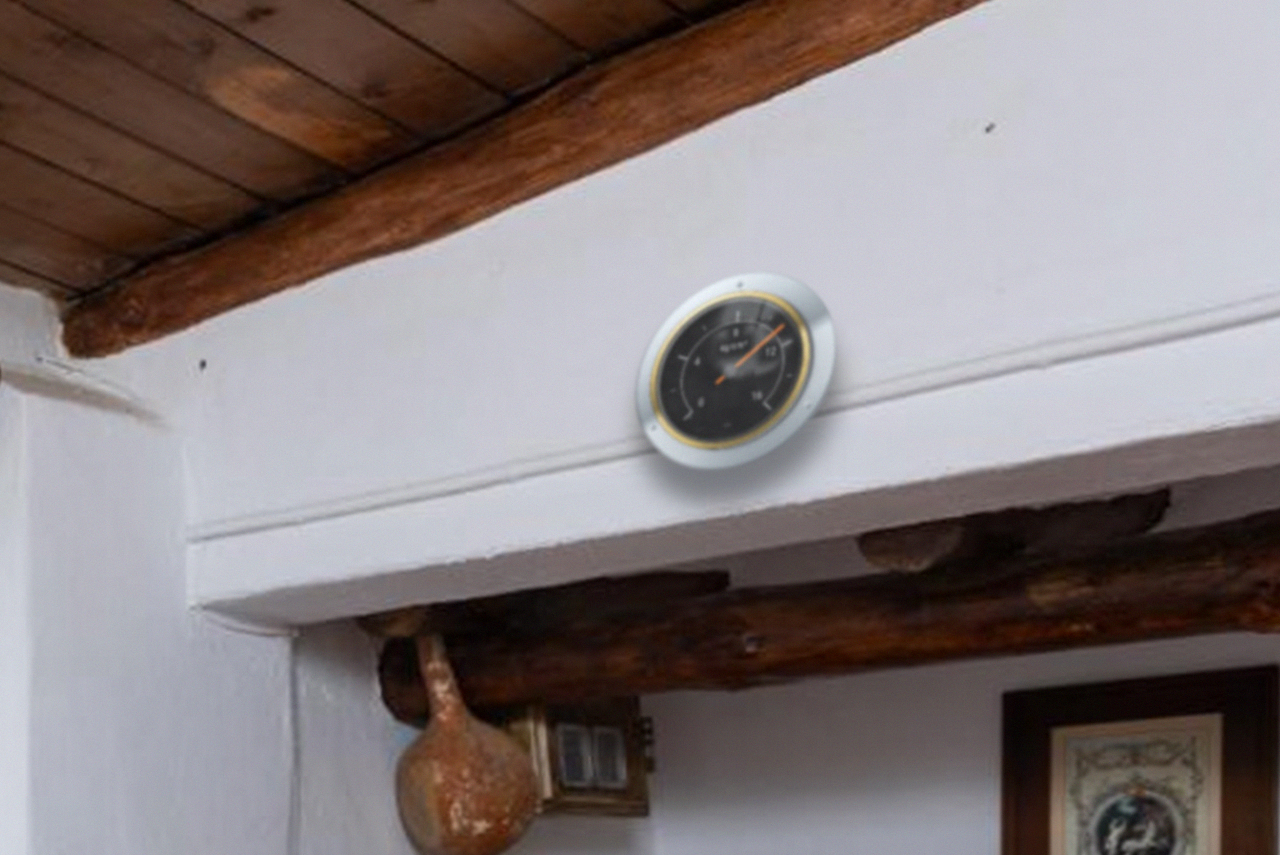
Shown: **11** kg/cm²
